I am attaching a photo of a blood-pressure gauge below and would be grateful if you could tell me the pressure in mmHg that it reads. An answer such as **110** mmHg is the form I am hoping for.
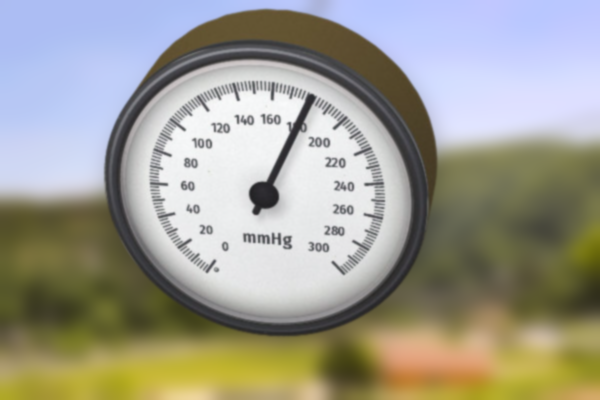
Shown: **180** mmHg
